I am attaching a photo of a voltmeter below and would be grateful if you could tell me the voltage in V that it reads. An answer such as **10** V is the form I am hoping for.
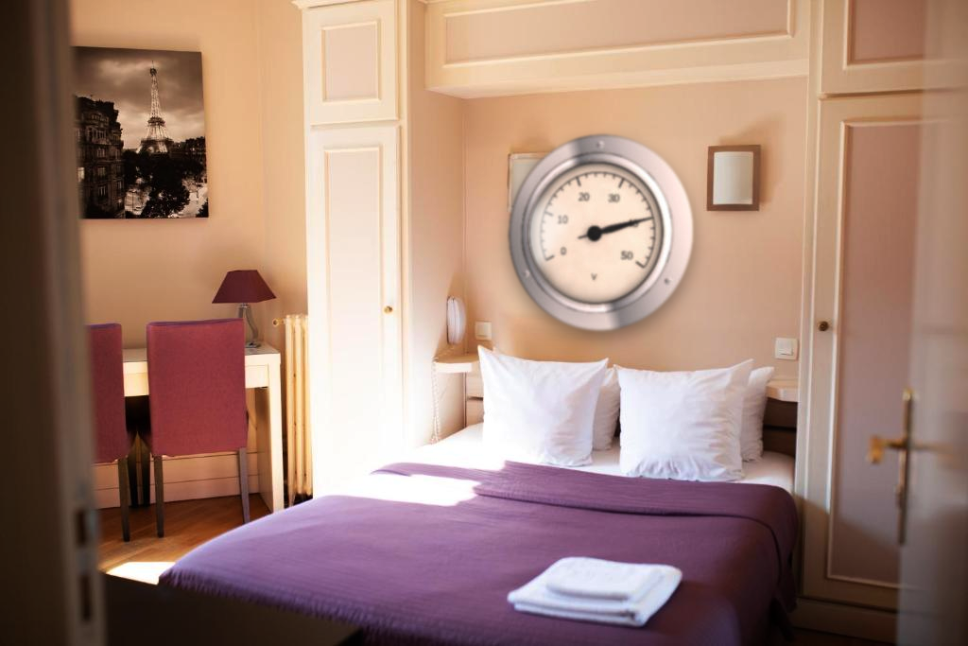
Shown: **40** V
